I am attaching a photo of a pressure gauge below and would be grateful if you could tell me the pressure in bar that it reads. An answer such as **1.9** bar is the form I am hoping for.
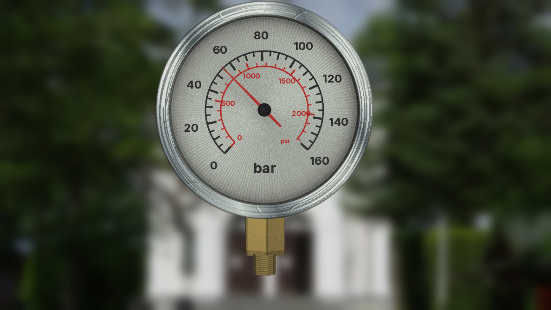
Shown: **55** bar
